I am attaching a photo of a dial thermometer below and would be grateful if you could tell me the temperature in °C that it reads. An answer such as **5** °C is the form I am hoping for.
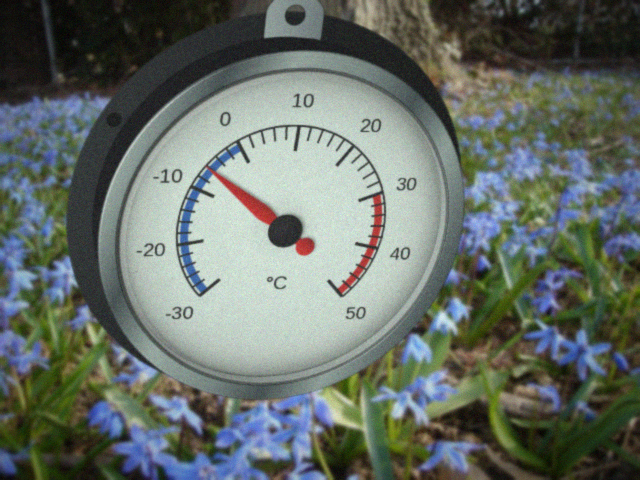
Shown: **-6** °C
